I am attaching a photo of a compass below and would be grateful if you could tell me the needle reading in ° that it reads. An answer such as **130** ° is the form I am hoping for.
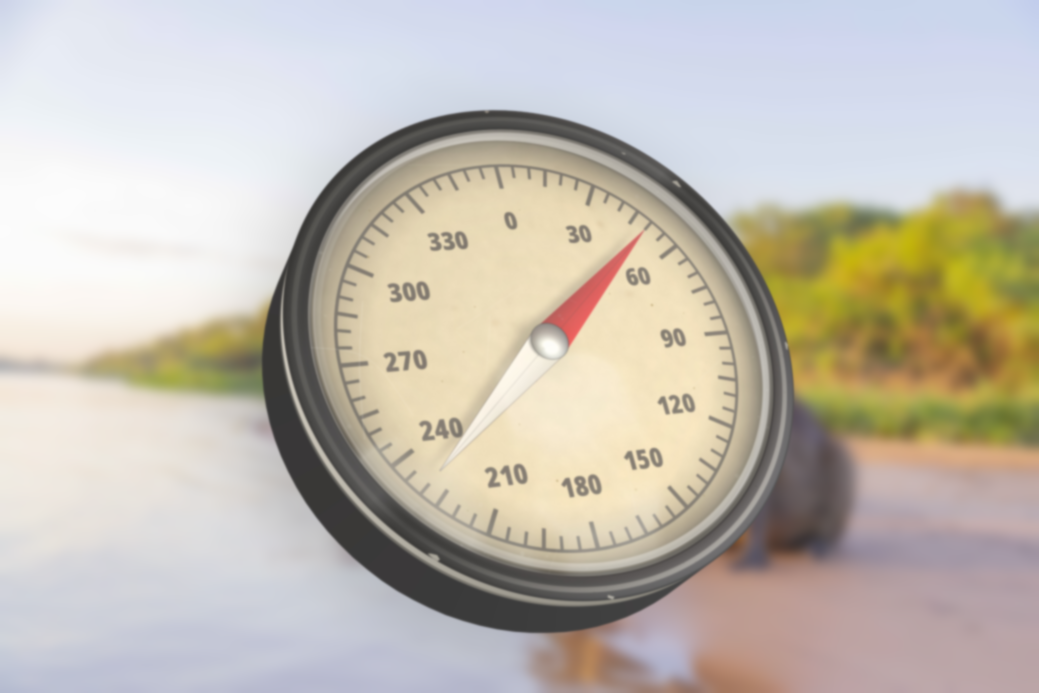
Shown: **50** °
